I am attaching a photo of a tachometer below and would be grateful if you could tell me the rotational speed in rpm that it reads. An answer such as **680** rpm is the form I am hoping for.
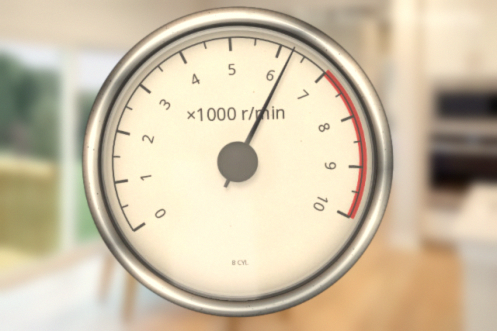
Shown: **6250** rpm
